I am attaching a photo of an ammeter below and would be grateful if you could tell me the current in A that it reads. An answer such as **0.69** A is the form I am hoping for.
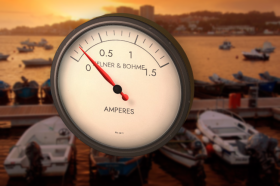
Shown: **0.2** A
